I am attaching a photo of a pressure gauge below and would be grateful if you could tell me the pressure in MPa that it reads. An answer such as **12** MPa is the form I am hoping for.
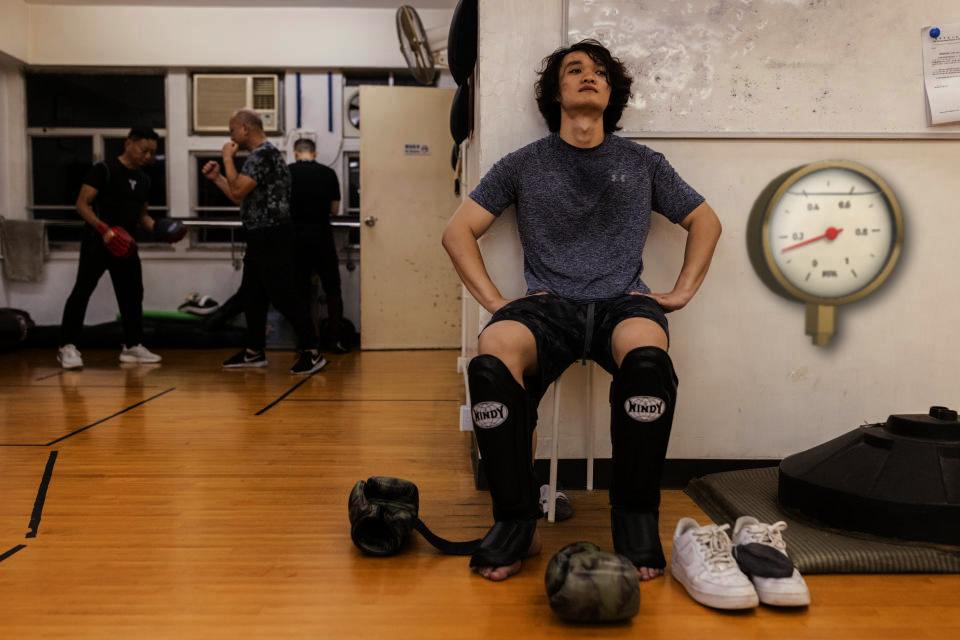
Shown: **0.15** MPa
